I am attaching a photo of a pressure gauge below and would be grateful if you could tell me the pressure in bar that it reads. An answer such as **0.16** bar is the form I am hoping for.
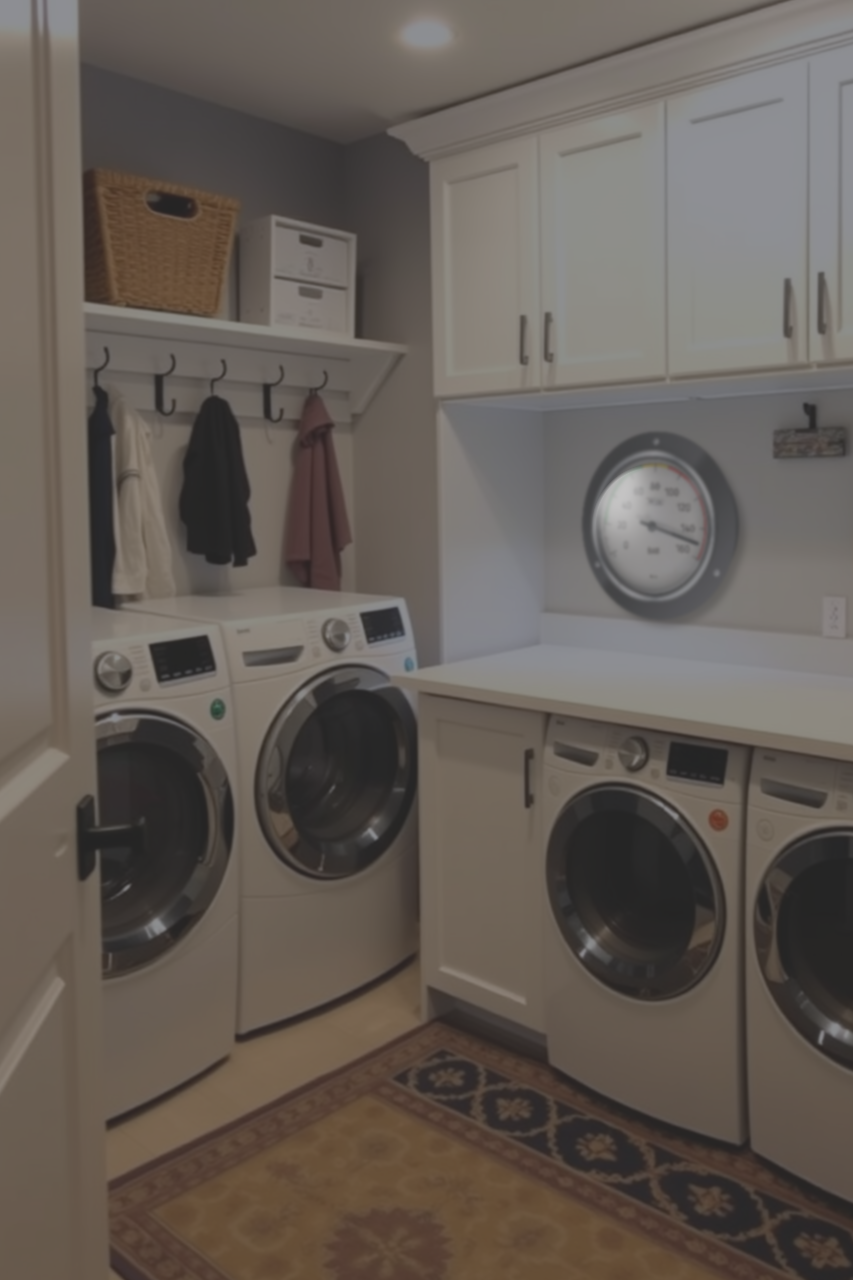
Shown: **150** bar
